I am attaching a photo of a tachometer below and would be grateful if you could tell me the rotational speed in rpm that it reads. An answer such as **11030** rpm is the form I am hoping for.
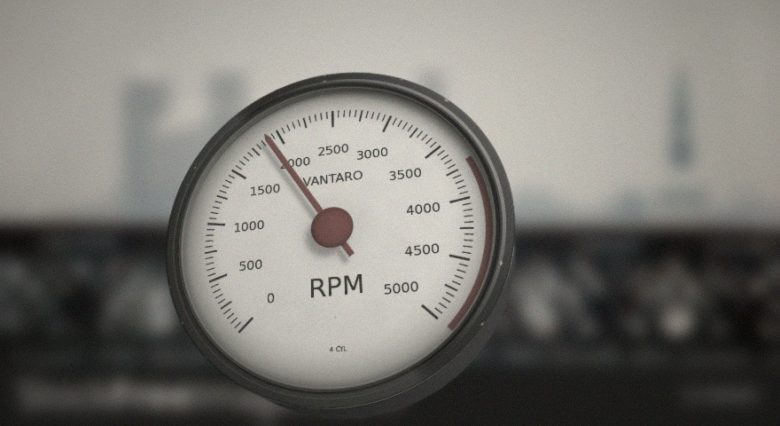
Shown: **1900** rpm
